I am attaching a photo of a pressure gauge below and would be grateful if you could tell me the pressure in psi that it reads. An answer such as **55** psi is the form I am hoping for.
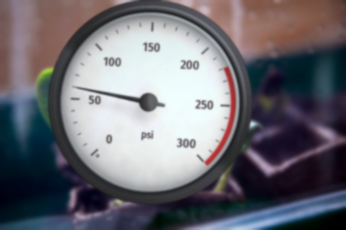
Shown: **60** psi
